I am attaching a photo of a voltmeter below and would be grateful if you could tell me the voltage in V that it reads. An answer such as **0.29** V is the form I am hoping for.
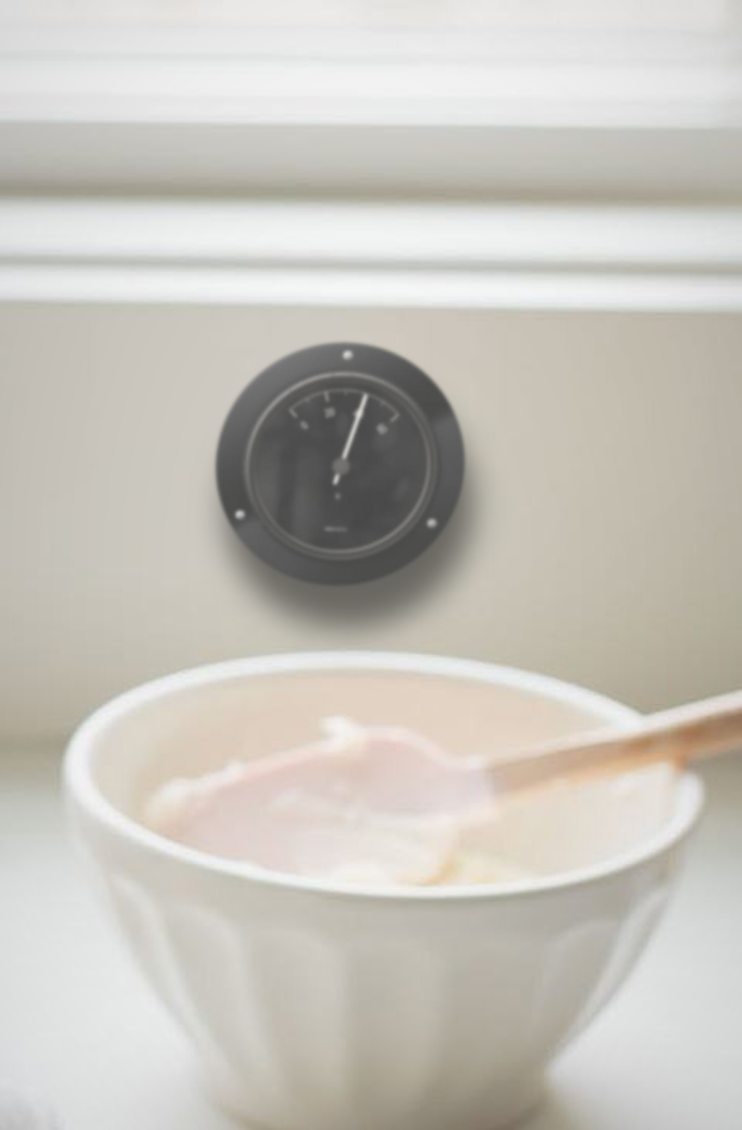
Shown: **40** V
